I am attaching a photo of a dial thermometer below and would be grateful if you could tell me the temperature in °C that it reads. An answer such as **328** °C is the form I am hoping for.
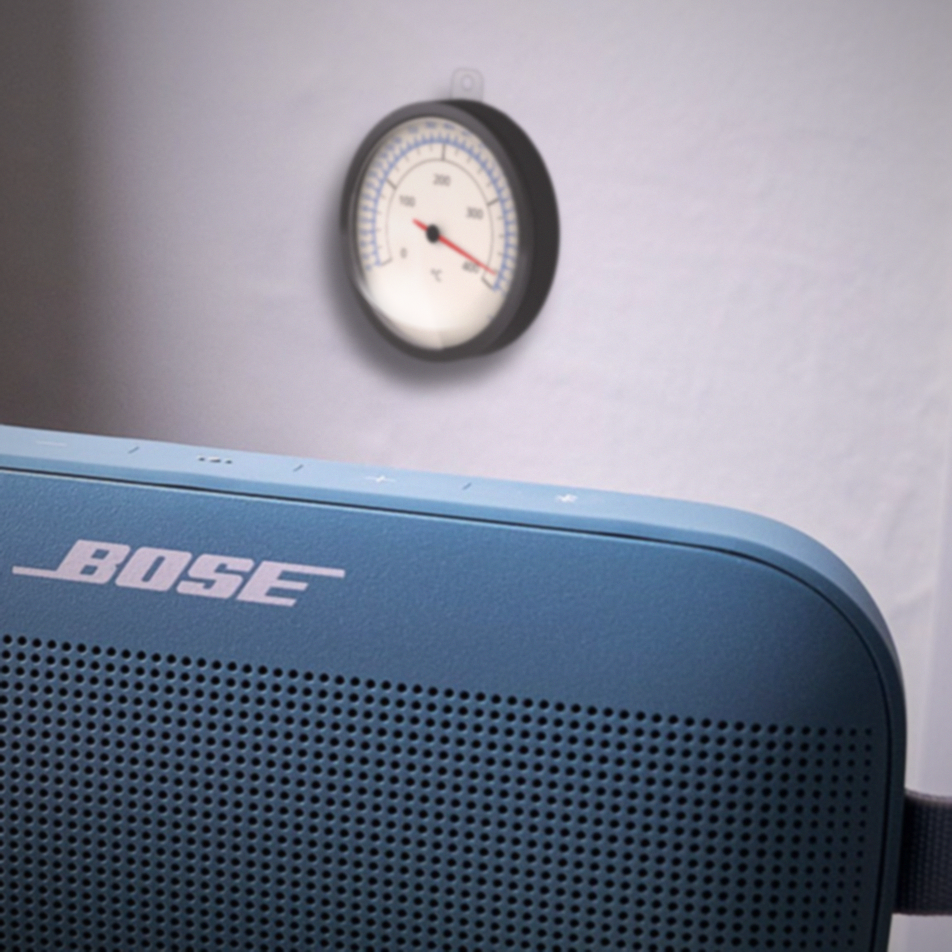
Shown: **380** °C
